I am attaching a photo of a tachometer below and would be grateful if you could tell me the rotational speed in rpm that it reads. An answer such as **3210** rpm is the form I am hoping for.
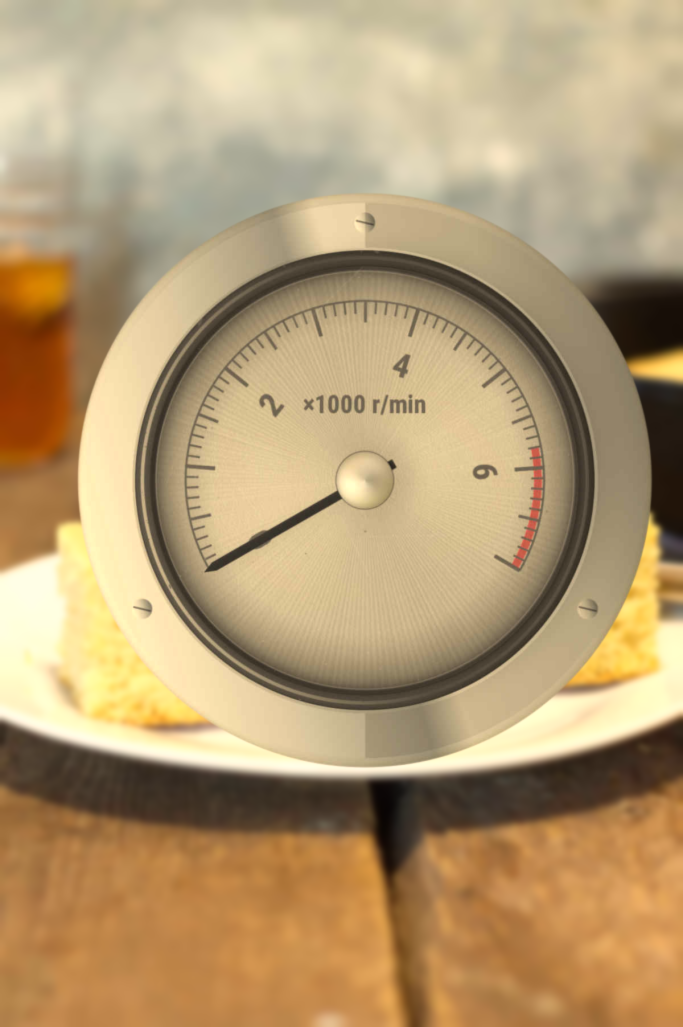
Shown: **0** rpm
